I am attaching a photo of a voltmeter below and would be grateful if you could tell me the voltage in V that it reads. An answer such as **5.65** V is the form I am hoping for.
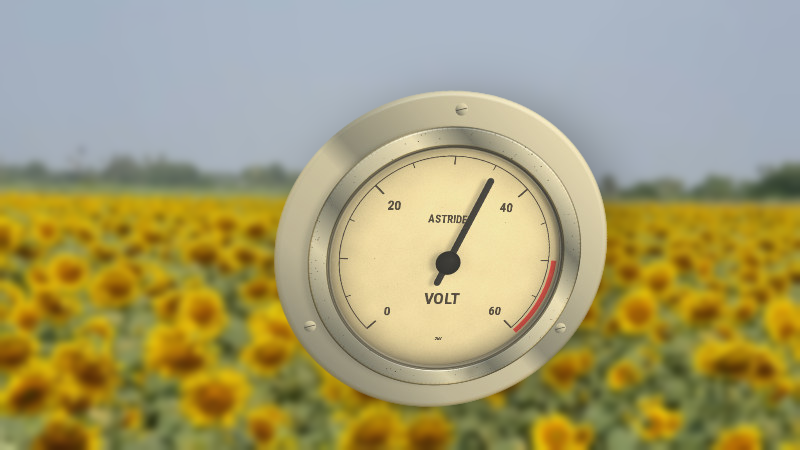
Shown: **35** V
